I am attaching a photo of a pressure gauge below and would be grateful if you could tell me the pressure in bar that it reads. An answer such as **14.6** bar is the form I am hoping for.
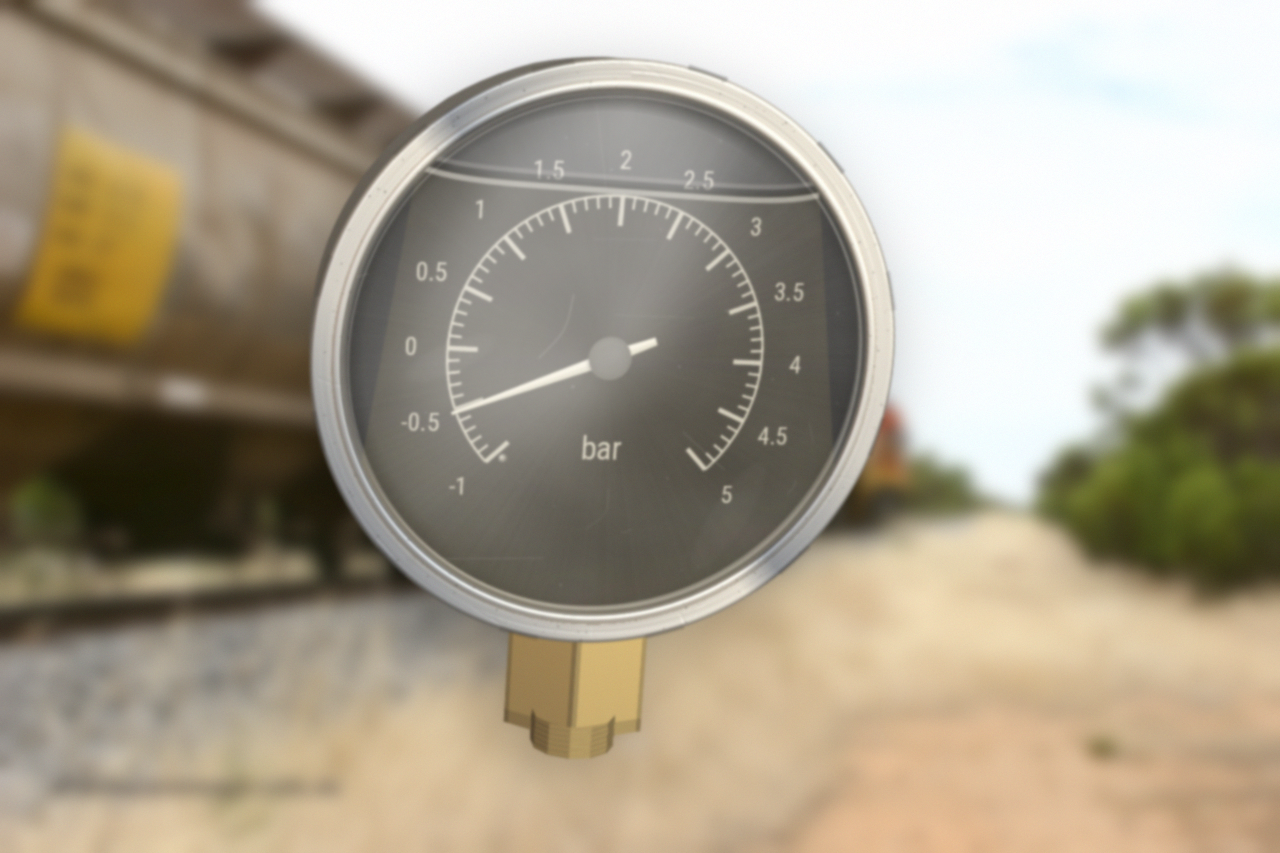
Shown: **-0.5** bar
